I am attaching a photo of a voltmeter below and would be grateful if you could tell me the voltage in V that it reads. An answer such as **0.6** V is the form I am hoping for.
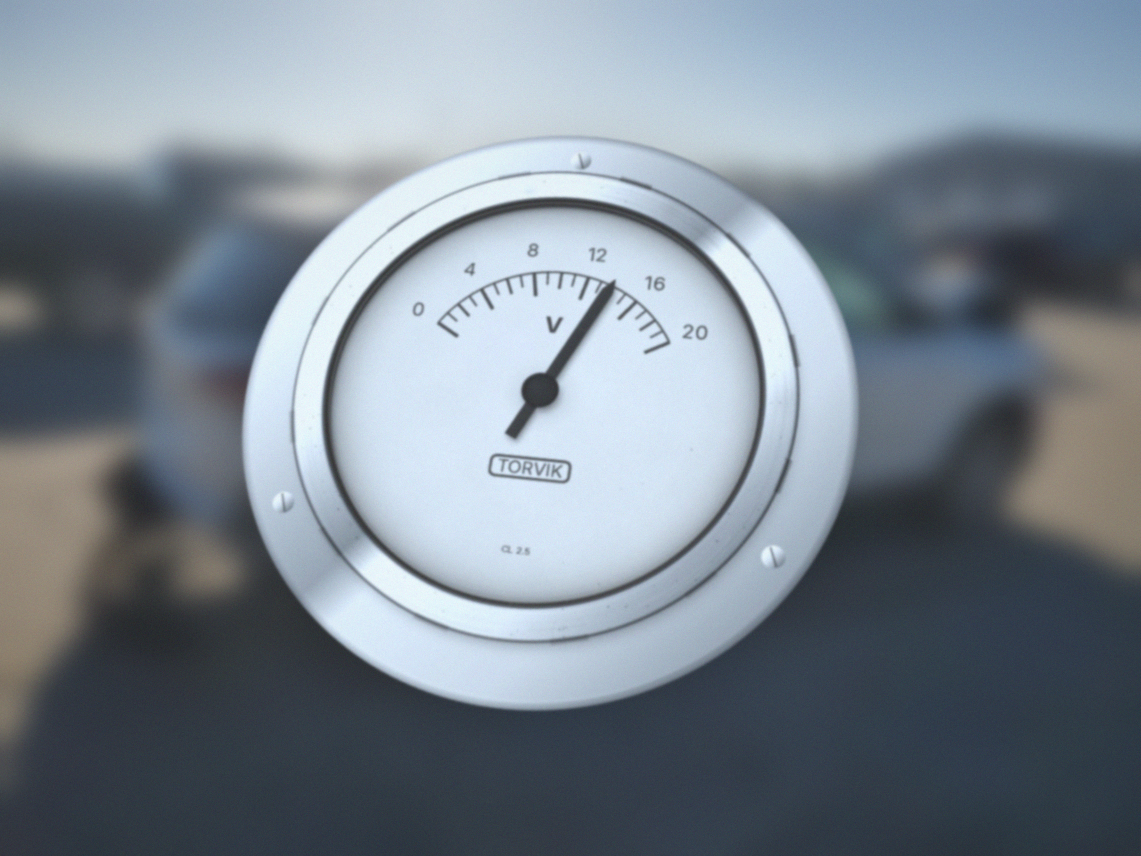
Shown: **14** V
